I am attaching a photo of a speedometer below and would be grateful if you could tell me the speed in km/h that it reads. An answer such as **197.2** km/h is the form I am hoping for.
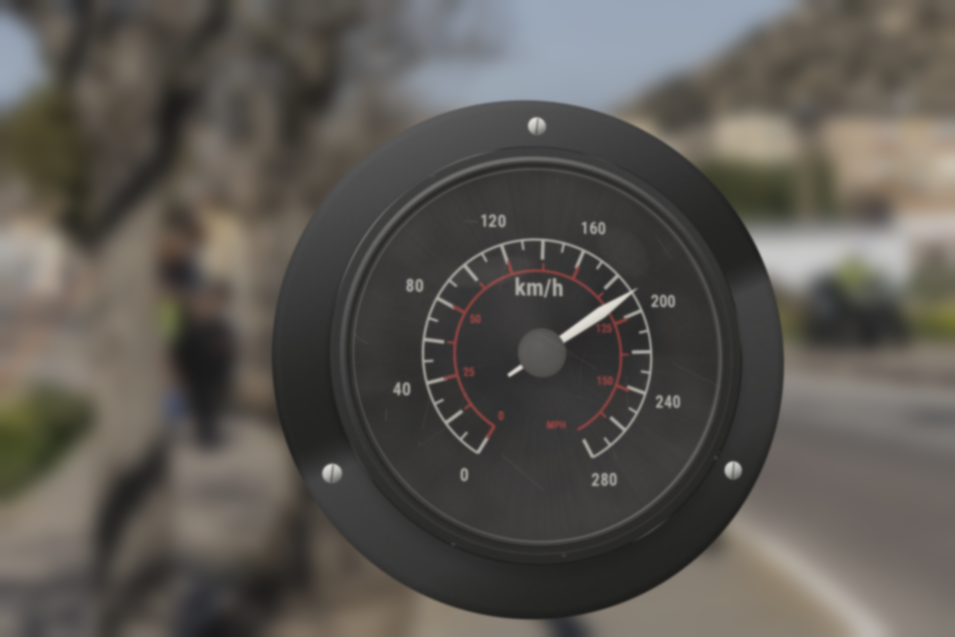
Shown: **190** km/h
